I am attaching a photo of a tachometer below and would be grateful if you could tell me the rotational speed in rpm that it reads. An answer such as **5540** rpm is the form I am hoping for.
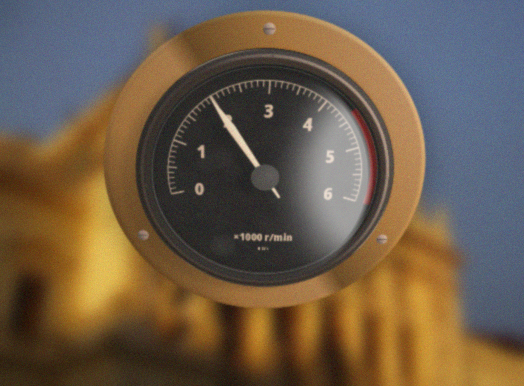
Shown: **2000** rpm
